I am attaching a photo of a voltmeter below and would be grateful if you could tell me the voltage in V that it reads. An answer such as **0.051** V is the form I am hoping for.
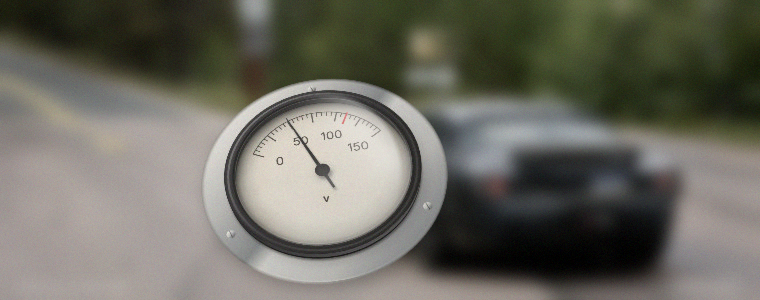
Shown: **50** V
